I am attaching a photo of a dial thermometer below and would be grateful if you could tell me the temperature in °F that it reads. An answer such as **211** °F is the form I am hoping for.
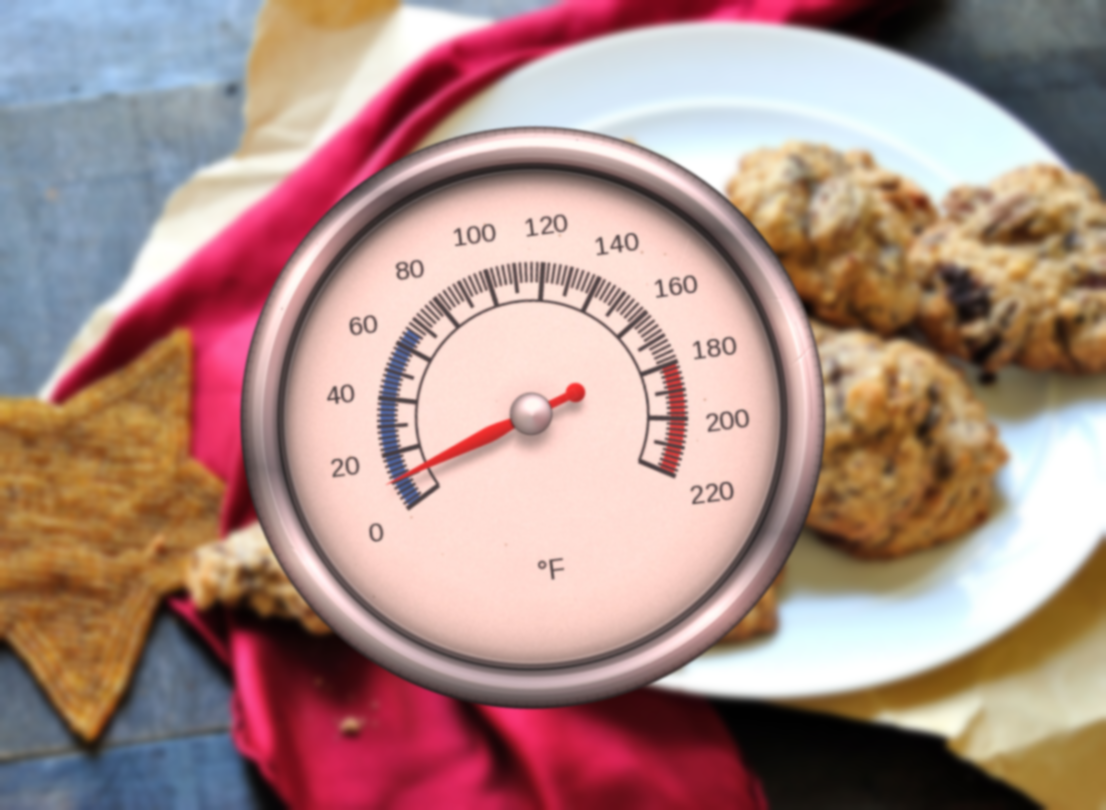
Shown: **10** °F
